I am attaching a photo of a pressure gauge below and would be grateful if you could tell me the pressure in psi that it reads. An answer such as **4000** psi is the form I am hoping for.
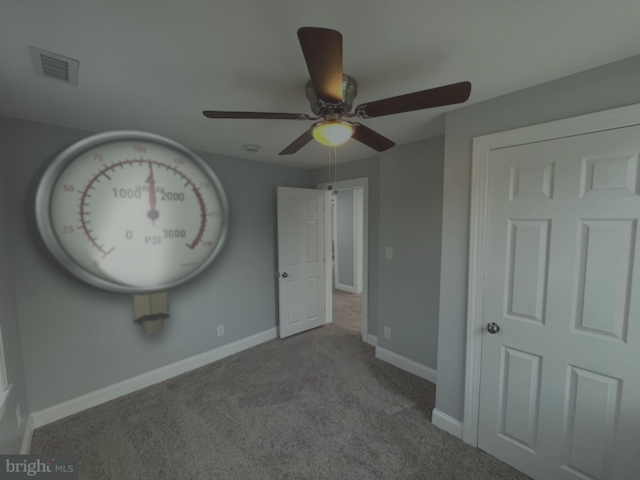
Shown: **1500** psi
